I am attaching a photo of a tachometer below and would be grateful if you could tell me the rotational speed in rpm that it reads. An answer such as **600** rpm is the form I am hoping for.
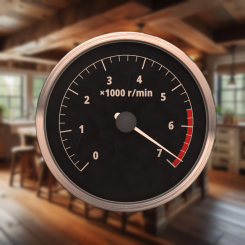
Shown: **6800** rpm
